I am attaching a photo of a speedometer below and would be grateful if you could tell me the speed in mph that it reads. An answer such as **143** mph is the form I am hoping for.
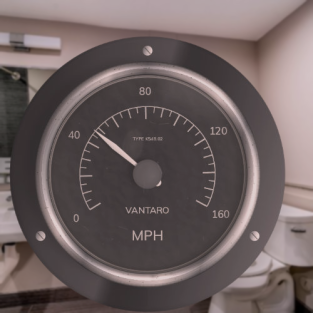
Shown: **47.5** mph
